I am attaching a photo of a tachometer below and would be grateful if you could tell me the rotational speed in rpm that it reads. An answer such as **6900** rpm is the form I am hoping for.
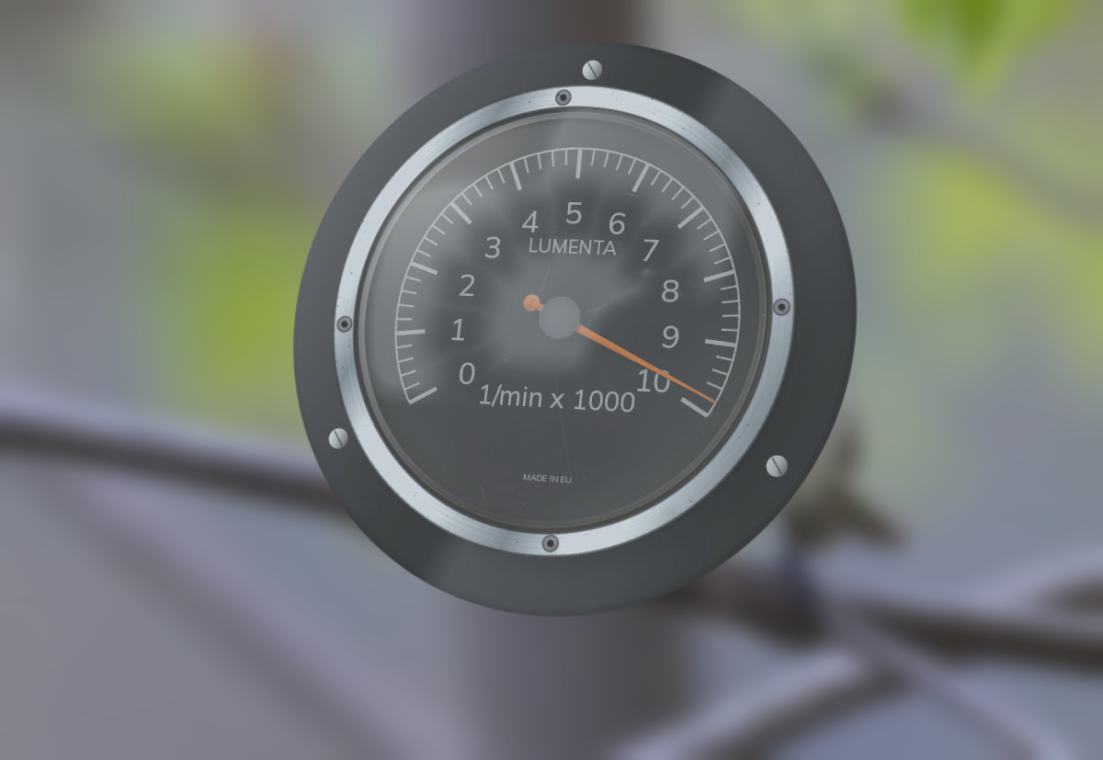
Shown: **9800** rpm
